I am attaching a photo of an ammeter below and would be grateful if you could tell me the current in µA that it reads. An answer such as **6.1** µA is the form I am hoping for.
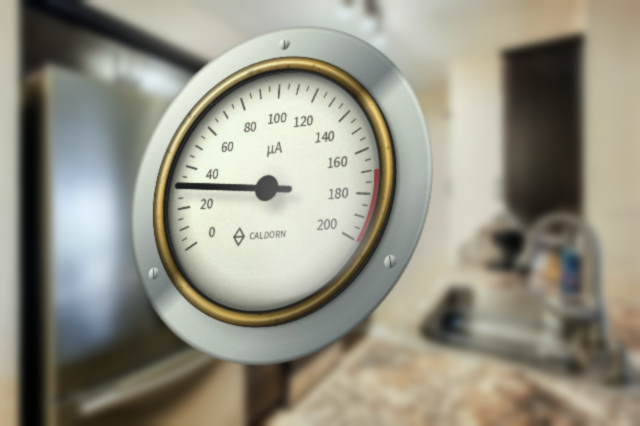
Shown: **30** µA
